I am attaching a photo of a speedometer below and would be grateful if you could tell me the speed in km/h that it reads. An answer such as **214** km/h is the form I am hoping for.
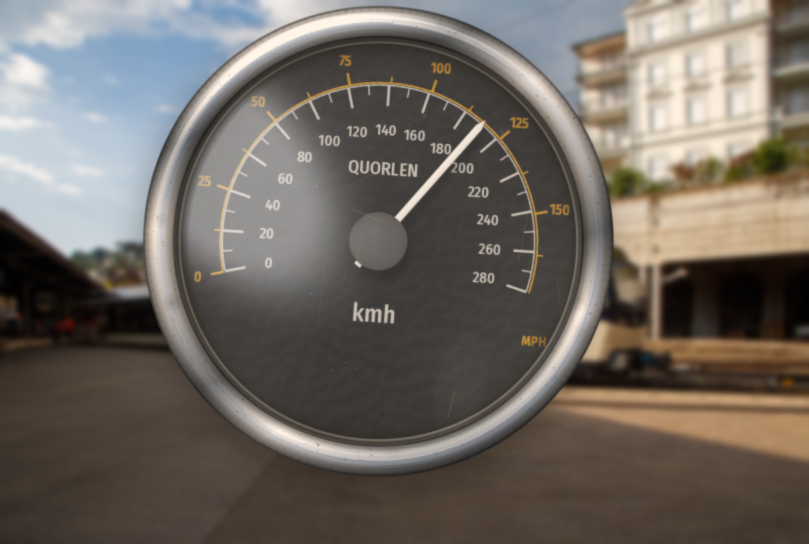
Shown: **190** km/h
